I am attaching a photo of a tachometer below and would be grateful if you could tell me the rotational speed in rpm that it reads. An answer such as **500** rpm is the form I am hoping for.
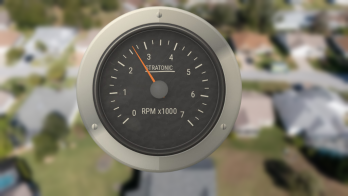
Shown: **2625** rpm
